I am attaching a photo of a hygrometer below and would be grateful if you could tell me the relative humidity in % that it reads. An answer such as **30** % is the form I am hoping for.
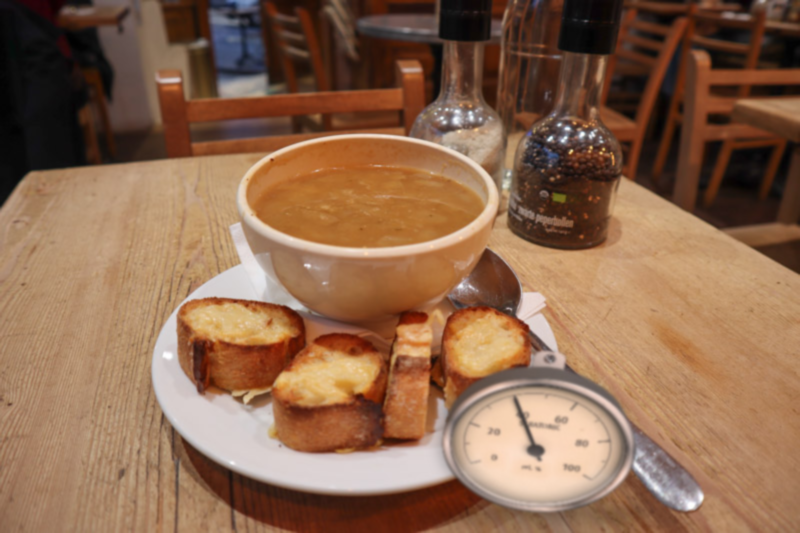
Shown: **40** %
